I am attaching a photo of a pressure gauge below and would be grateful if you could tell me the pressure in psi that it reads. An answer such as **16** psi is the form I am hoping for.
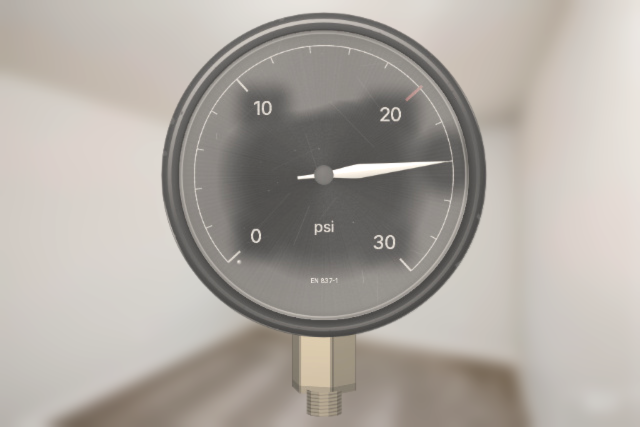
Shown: **24** psi
